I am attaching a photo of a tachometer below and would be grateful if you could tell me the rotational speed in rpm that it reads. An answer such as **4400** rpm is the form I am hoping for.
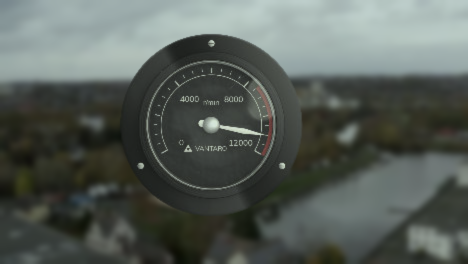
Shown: **11000** rpm
